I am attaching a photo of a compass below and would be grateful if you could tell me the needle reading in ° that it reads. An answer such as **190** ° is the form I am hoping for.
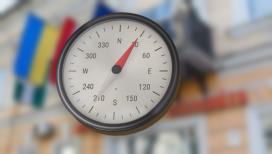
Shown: **30** °
